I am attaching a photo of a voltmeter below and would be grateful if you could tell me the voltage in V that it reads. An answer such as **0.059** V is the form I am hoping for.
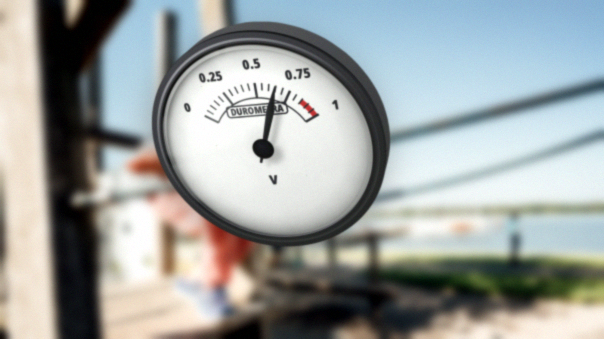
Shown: **0.65** V
